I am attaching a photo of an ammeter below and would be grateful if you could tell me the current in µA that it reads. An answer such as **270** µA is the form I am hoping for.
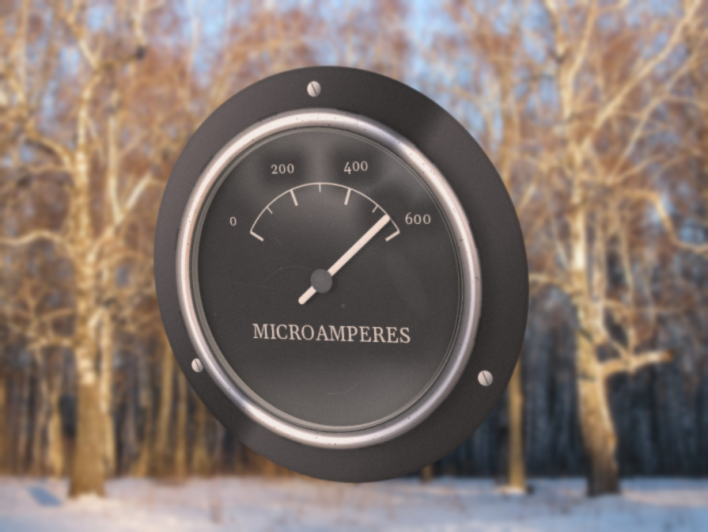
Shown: **550** µA
